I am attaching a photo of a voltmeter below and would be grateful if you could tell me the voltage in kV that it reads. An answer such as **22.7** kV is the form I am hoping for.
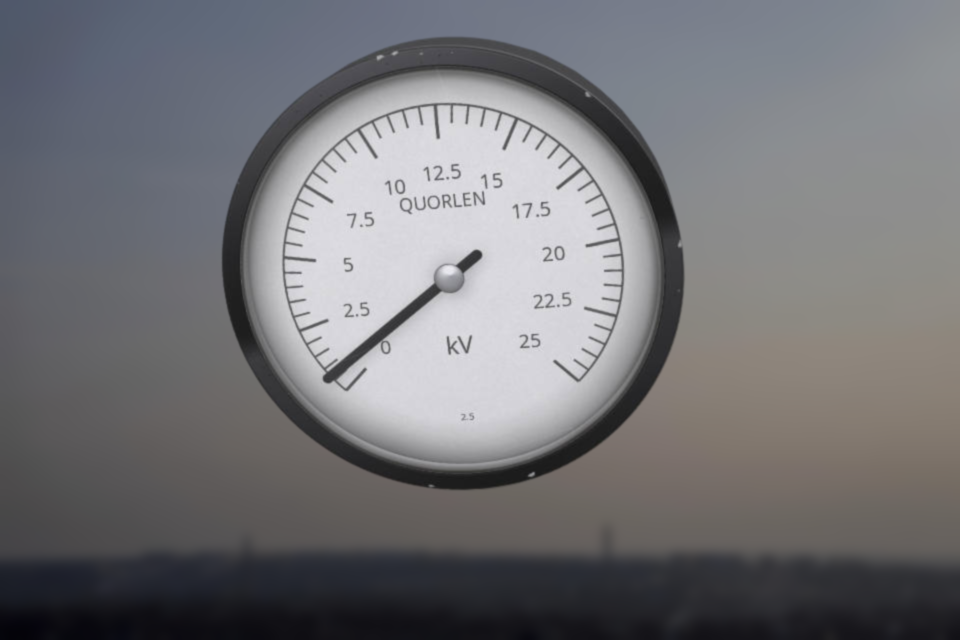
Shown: **0.75** kV
